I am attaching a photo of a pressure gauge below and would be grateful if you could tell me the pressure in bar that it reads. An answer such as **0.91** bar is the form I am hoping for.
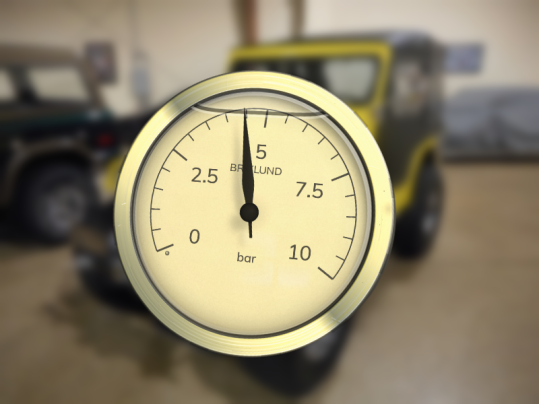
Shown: **4.5** bar
